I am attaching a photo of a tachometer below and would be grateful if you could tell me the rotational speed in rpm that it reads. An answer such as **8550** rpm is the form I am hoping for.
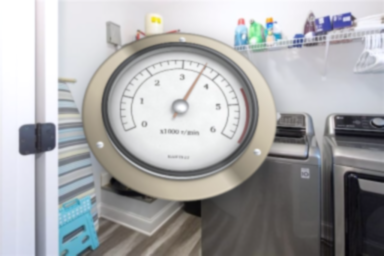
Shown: **3600** rpm
